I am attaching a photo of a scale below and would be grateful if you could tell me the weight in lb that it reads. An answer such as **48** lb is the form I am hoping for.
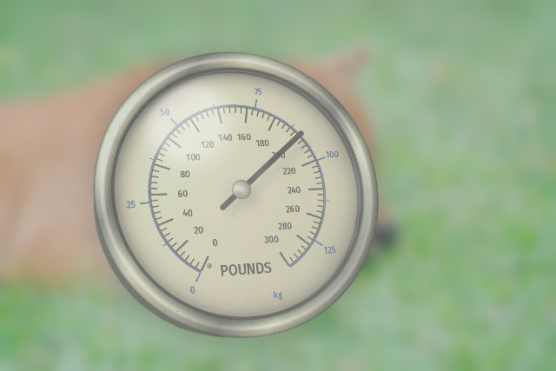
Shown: **200** lb
